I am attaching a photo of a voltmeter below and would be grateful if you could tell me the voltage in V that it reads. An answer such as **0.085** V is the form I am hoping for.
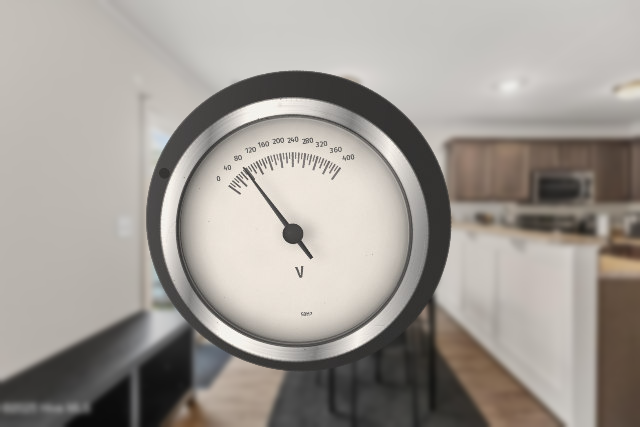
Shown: **80** V
